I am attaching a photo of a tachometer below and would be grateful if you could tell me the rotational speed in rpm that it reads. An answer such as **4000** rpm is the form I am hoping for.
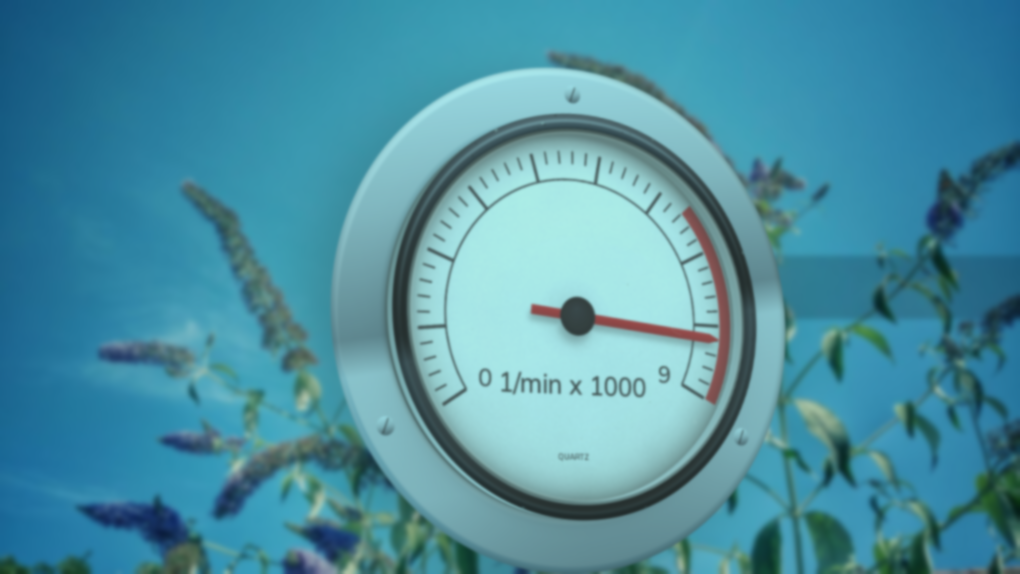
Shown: **8200** rpm
